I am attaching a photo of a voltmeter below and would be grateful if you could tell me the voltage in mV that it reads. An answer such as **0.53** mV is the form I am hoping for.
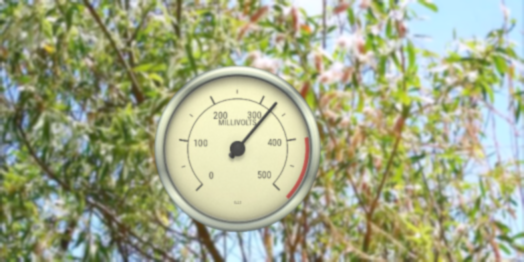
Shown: **325** mV
